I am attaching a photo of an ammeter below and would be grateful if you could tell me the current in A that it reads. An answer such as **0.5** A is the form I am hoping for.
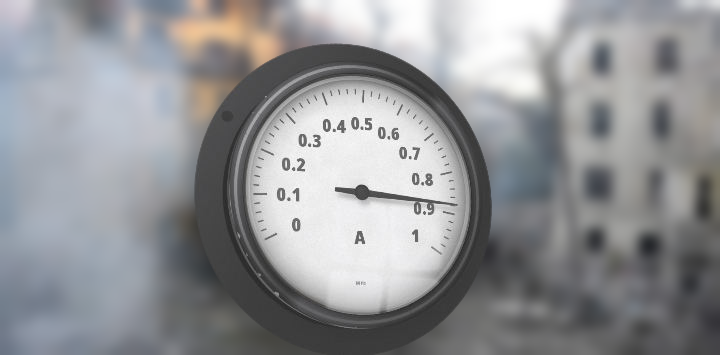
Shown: **0.88** A
